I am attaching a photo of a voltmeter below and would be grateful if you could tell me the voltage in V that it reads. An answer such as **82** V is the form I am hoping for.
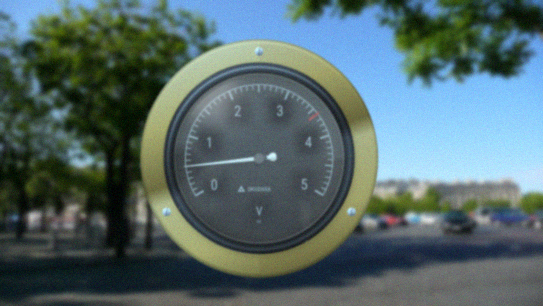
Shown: **0.5** V
